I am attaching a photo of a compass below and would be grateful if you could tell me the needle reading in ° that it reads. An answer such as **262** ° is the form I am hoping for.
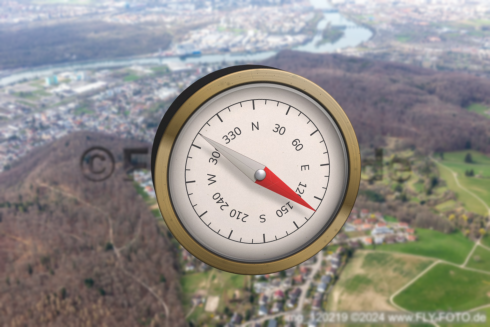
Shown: **130** °
